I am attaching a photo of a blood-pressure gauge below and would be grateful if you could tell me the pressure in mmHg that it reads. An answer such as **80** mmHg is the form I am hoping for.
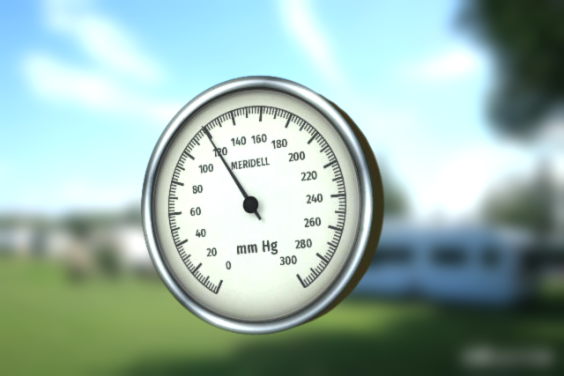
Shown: **120** mmHg
